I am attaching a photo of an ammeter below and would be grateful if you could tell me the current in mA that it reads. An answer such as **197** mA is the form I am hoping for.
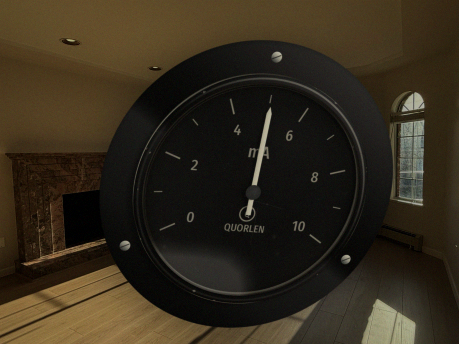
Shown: **5** mA
